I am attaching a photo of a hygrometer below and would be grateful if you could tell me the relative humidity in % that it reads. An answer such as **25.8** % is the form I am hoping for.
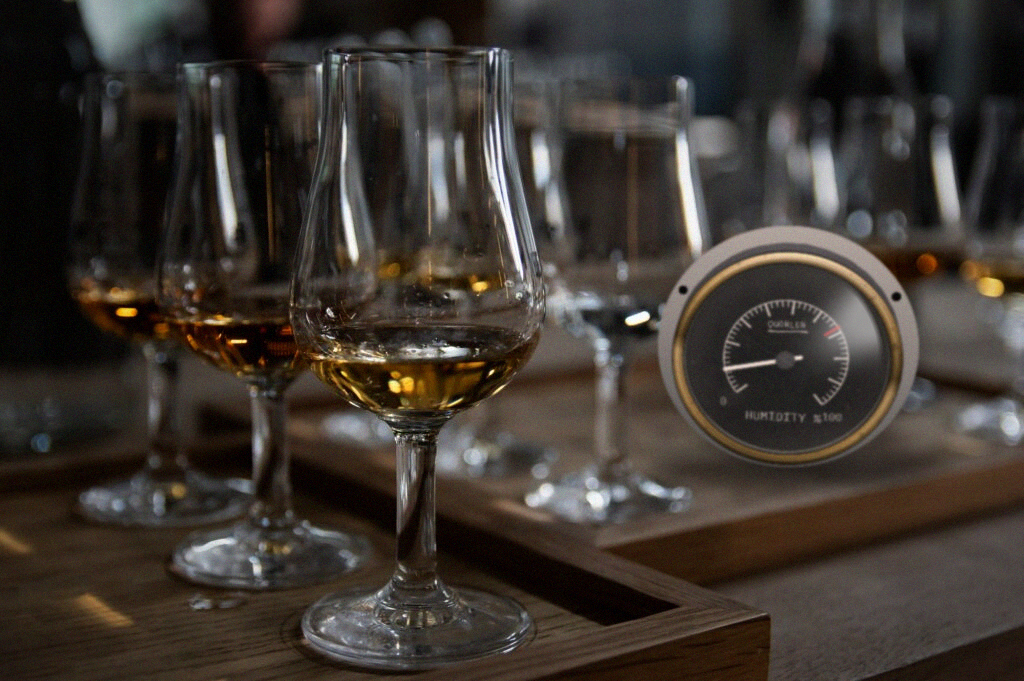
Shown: **10** %
